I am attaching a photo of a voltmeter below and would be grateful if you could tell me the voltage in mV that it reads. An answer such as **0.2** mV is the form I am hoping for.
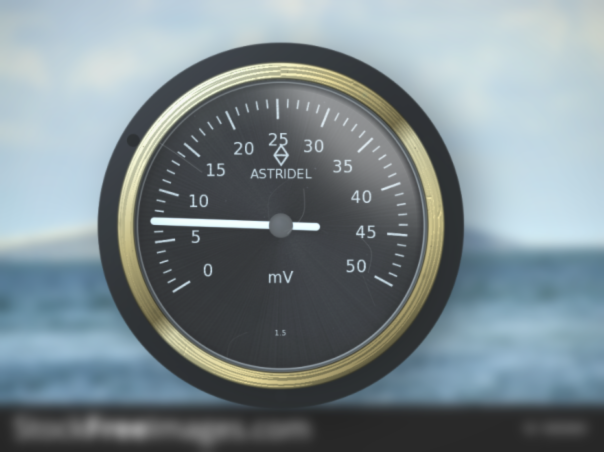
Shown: **7** mV
